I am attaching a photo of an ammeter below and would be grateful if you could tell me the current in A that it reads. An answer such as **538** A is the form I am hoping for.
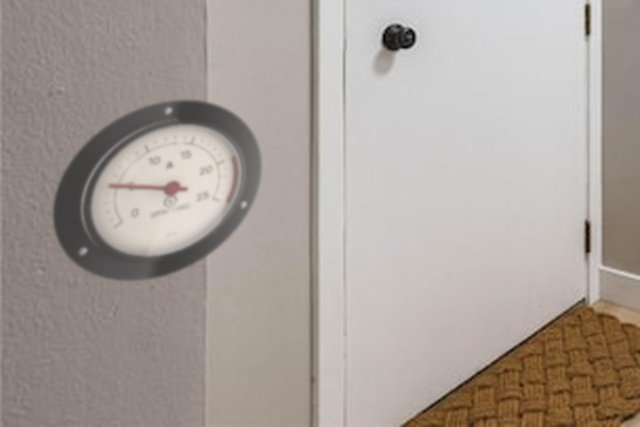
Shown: **5** A
